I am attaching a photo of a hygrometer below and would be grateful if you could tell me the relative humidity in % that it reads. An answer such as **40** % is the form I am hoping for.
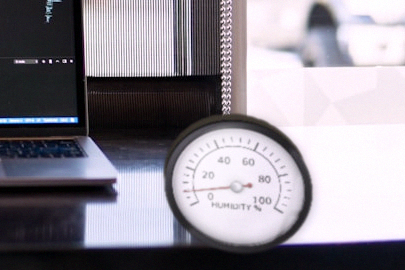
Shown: **8** %
